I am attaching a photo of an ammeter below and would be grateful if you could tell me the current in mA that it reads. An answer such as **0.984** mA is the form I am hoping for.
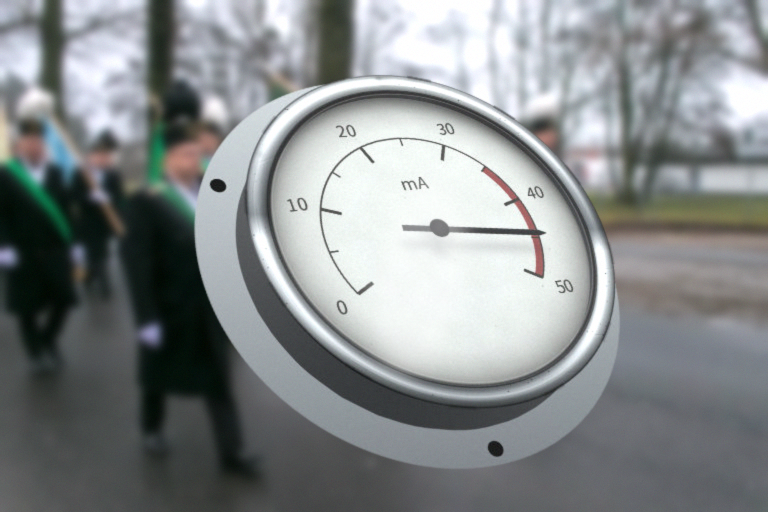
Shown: **45** mA
